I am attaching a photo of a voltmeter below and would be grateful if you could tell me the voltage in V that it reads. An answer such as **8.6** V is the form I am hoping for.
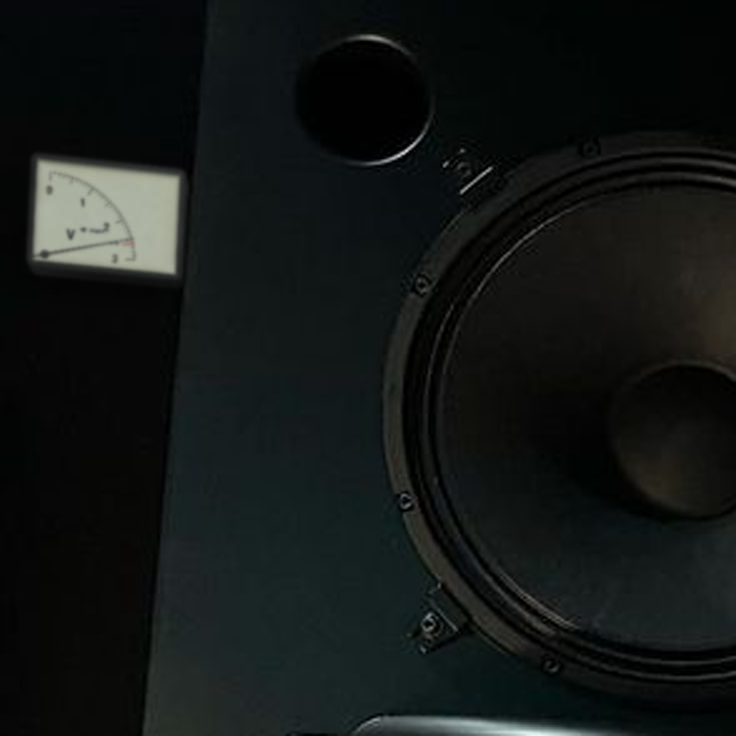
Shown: **2.5** V
